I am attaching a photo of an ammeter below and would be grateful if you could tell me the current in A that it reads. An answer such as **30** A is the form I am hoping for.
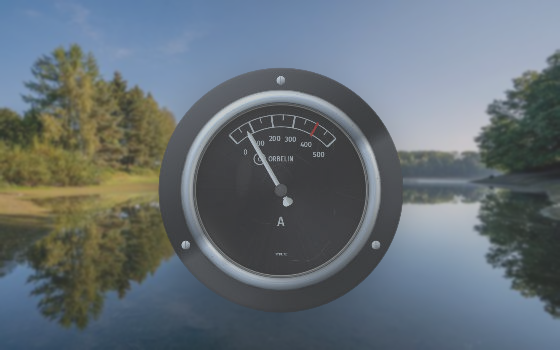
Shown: **75** A
